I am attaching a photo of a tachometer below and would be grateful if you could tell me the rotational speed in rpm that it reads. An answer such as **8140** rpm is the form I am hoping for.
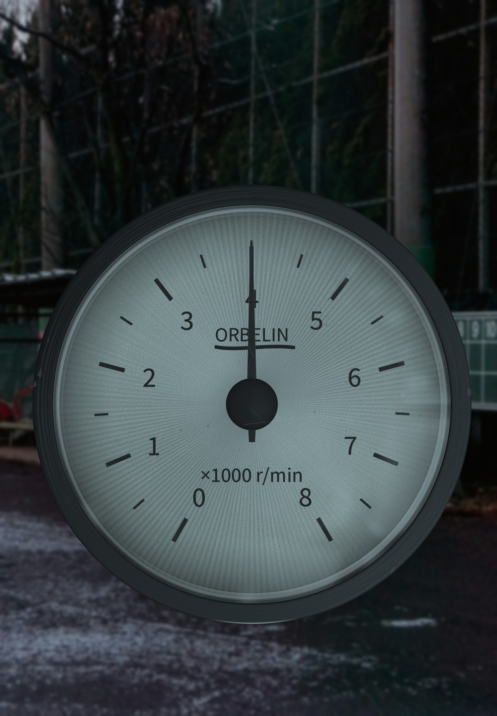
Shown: **4000** rpm
